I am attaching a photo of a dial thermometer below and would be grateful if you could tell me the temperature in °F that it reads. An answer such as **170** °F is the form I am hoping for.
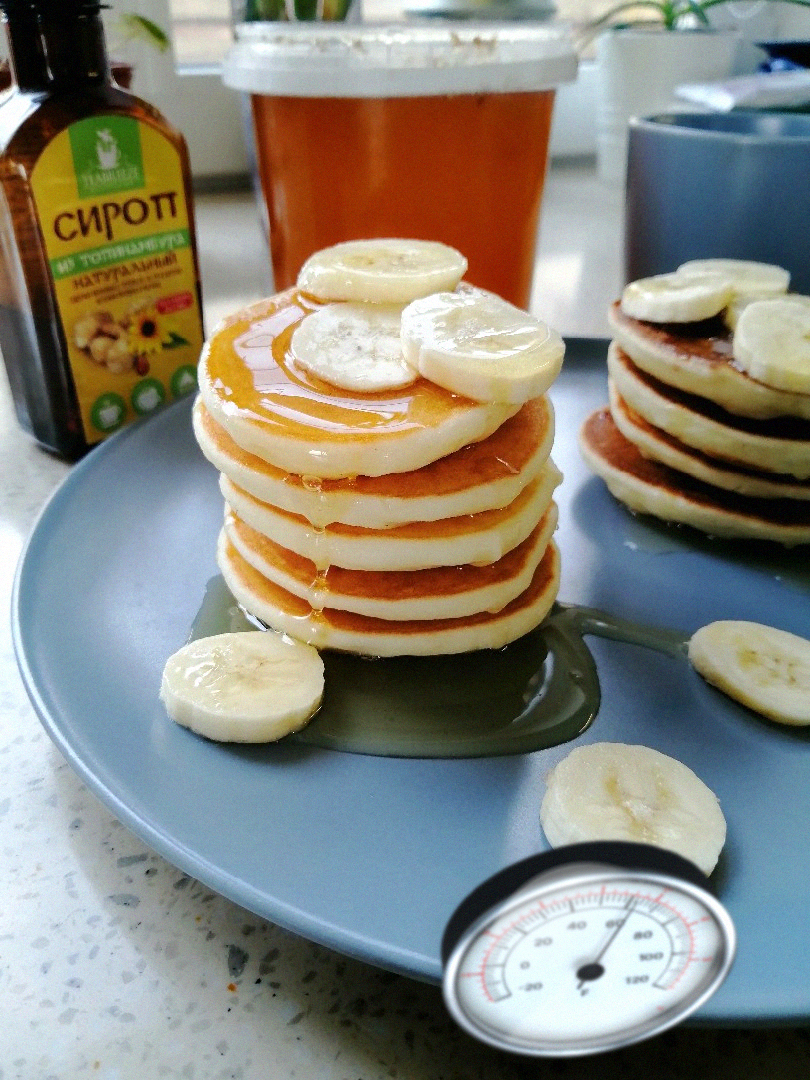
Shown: **60** °F
